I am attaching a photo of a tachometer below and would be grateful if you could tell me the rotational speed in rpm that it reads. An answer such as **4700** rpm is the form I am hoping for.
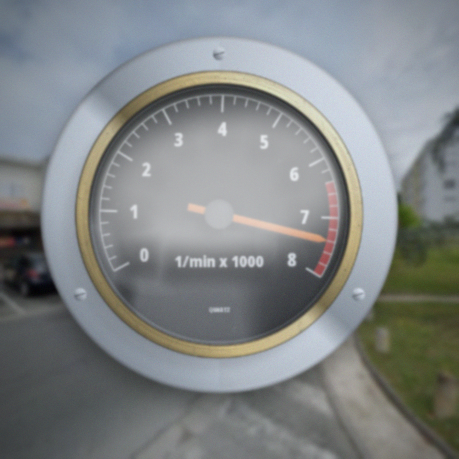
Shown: **7400** rpm
